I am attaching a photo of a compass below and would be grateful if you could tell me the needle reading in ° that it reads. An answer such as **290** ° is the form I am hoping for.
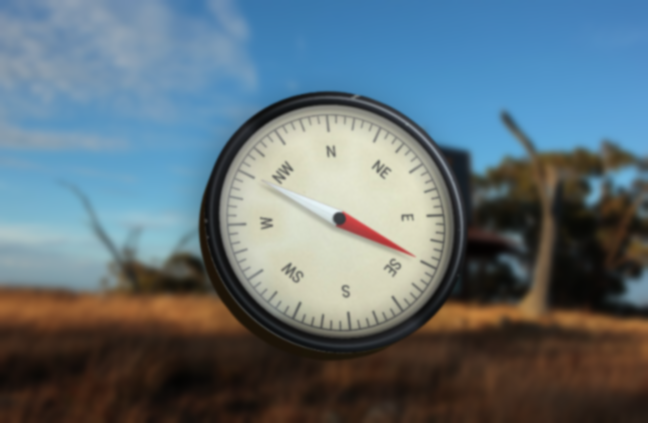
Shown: **120** °
